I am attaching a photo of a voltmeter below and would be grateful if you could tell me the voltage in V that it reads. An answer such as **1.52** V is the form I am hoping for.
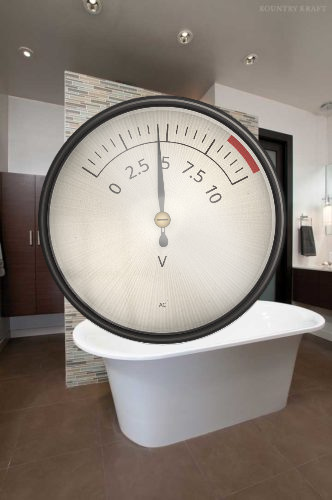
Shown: **4.5** V
